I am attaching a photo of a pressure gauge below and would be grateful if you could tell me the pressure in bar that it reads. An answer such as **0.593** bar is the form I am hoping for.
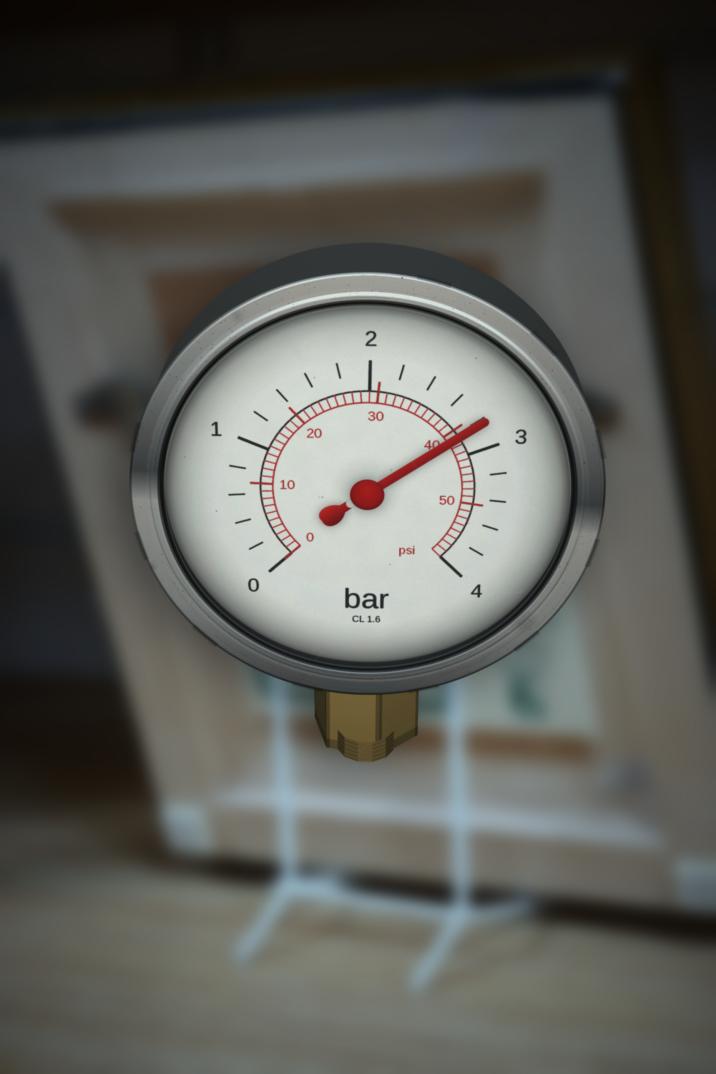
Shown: **2.8** bar
